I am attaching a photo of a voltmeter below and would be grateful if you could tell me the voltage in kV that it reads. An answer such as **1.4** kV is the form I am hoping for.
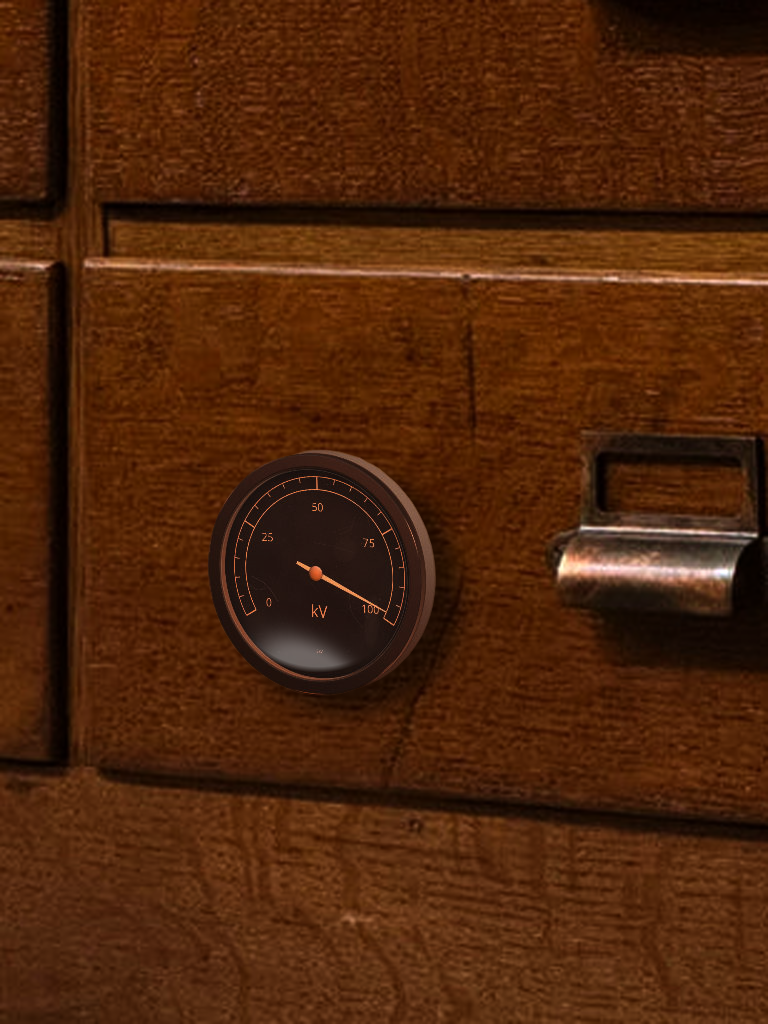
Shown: **97.5** kV
